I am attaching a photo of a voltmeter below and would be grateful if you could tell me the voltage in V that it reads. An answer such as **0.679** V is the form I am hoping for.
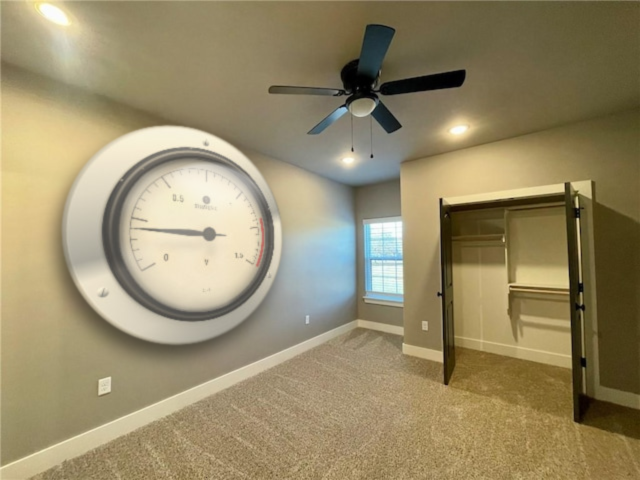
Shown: **0.2** V
